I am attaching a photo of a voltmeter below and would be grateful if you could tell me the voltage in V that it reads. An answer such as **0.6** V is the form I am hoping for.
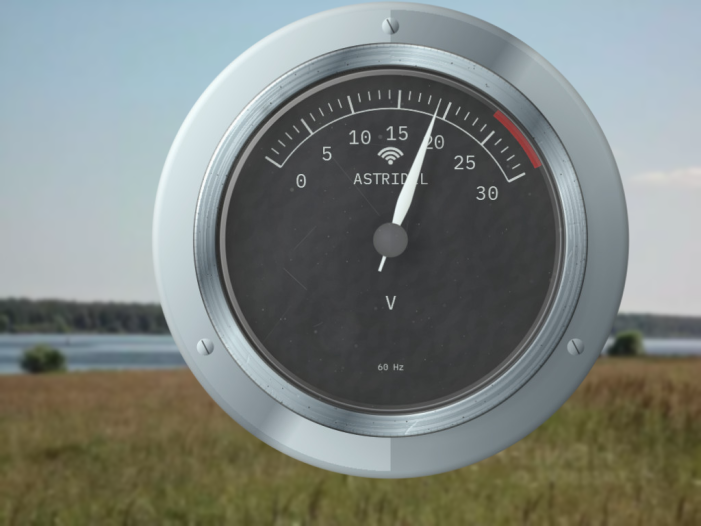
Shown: **19** V
